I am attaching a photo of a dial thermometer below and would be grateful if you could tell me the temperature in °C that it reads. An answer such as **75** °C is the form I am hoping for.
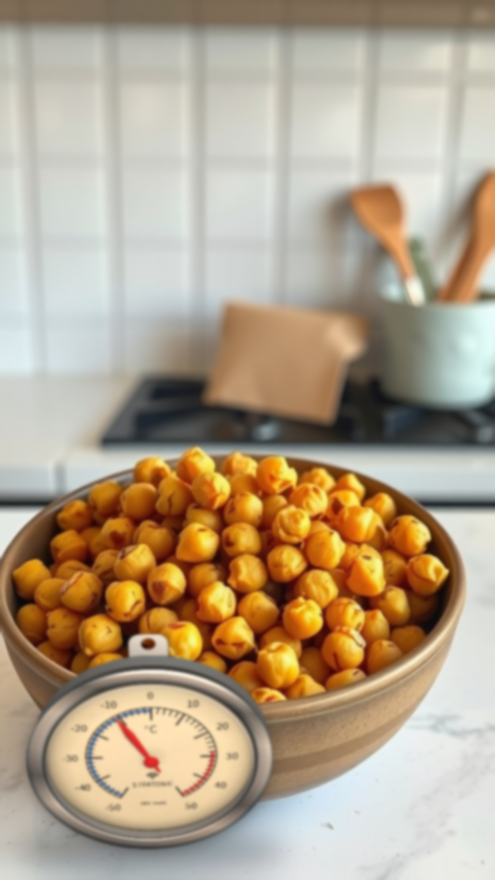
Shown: **-10** °C
